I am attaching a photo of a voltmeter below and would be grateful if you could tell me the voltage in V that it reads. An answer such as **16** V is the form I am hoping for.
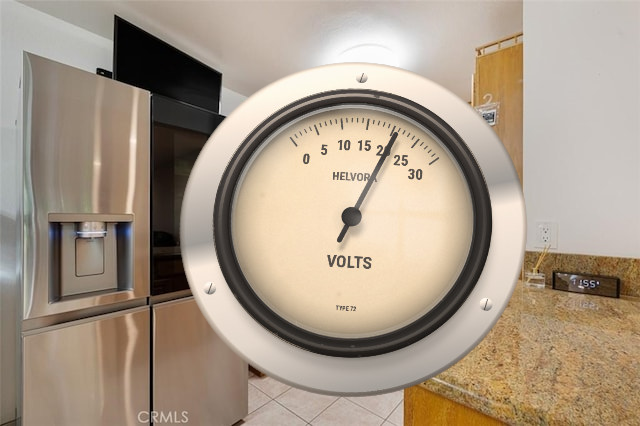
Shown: **21** V
